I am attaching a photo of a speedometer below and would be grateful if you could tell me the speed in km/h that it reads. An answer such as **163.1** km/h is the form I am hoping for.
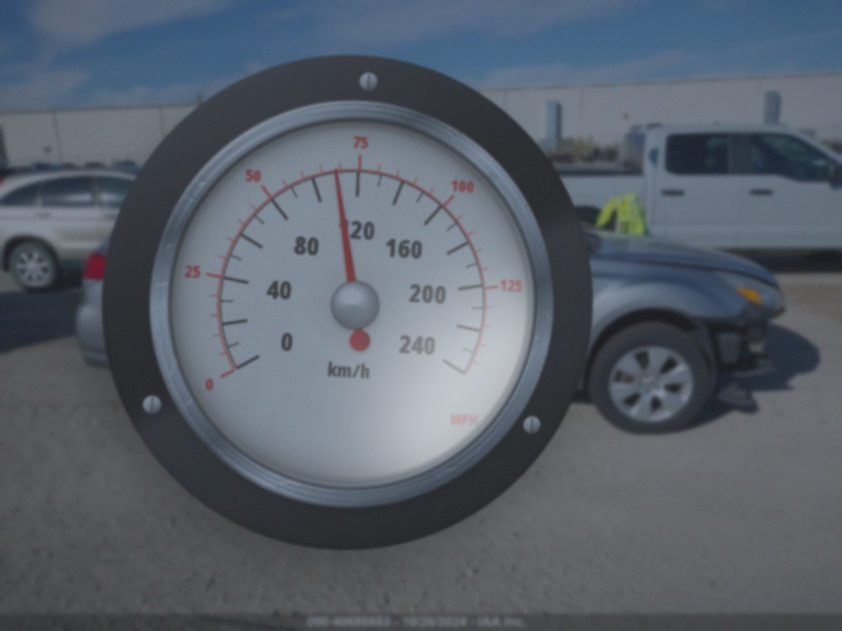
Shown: **110** km/h
